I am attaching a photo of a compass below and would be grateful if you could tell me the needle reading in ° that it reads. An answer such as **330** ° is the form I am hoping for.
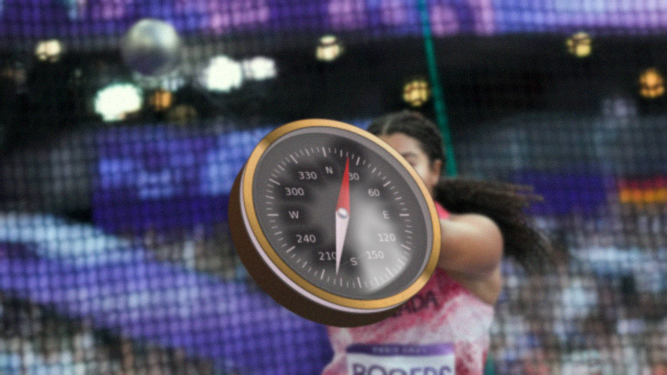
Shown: **20** °
